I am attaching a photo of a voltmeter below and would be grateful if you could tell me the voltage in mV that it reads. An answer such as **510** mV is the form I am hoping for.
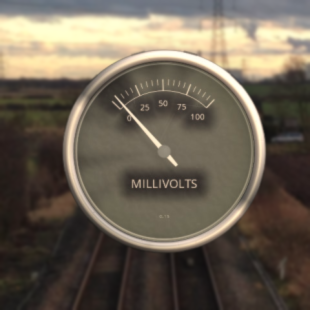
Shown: **5** mV
